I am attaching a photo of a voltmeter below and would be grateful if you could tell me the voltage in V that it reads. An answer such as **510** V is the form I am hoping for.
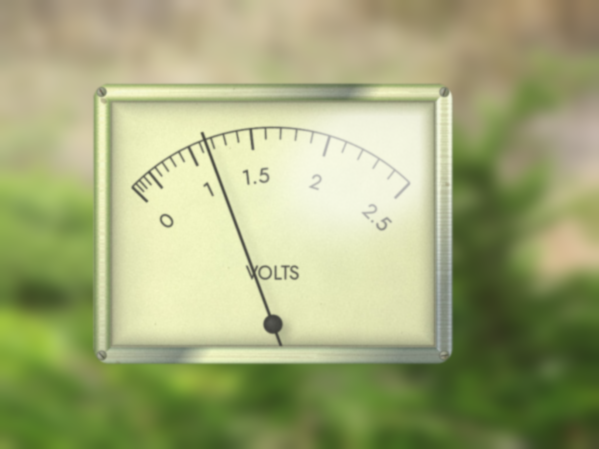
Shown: **1.15** V
